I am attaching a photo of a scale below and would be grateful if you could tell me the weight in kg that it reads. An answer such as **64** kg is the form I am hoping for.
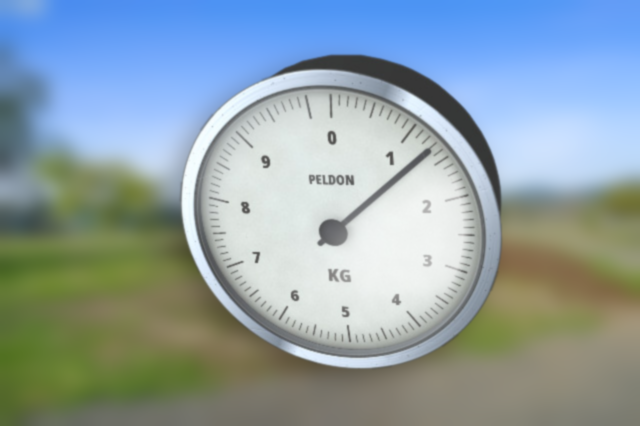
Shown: **1.3** kg
